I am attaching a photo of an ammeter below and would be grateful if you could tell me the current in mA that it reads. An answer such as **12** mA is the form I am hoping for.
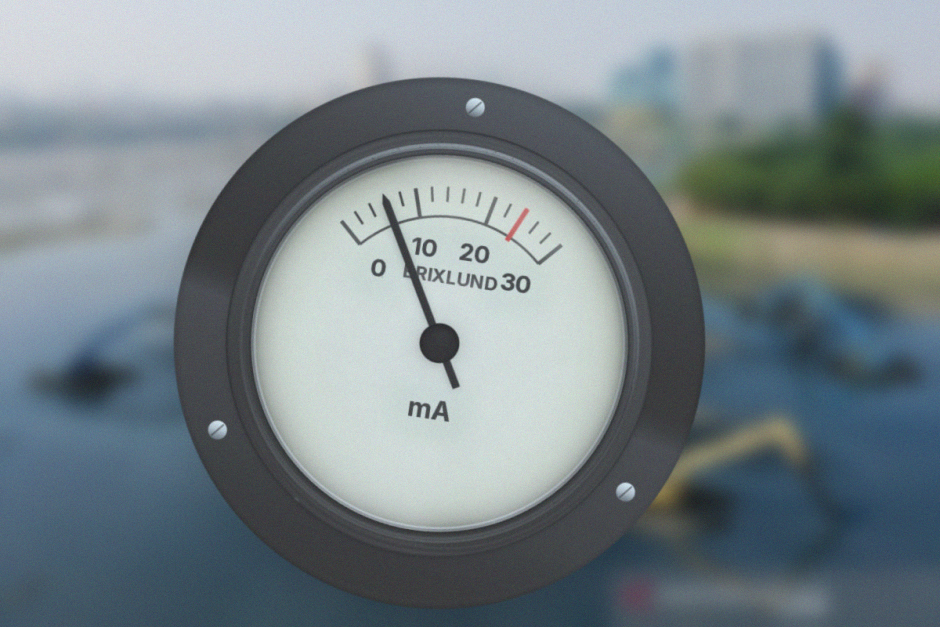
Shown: **6** mA
